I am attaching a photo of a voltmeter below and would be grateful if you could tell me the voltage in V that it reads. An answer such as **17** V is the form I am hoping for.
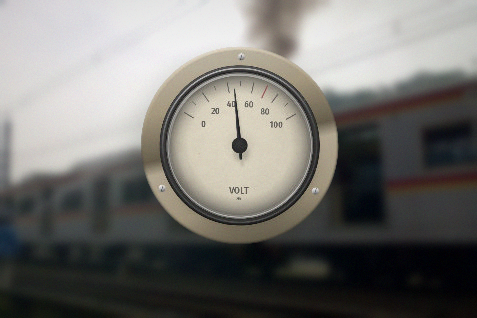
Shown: **45** V
